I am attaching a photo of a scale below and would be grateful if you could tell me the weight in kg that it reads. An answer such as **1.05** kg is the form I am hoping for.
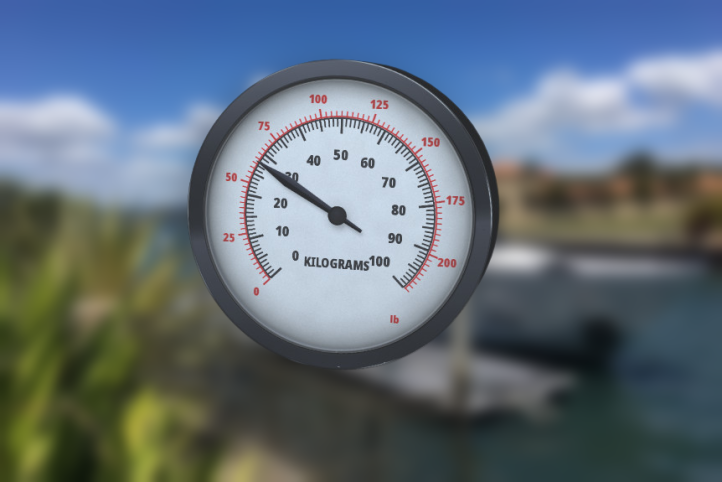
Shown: **28** kg
